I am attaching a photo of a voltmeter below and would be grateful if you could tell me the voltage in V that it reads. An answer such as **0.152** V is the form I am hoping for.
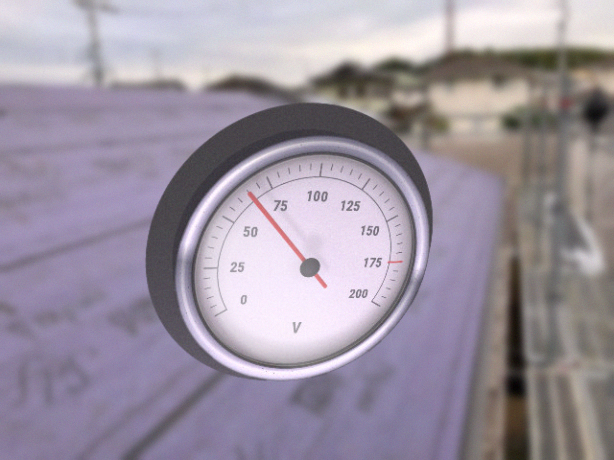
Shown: **65** V
